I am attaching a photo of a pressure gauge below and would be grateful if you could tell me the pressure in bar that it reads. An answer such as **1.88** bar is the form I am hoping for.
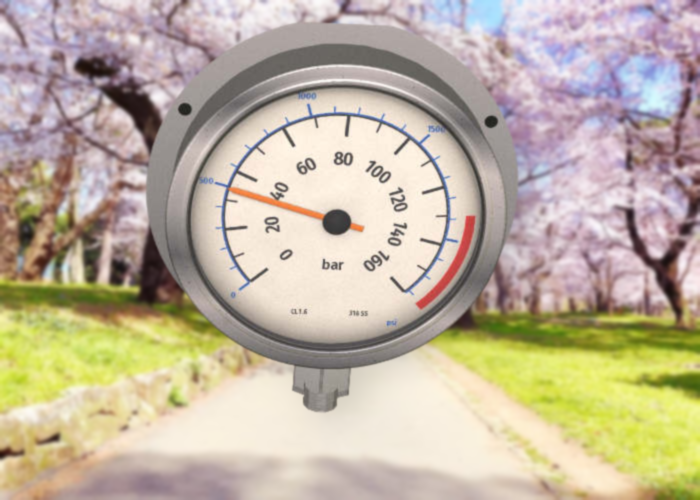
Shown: **35** bar
